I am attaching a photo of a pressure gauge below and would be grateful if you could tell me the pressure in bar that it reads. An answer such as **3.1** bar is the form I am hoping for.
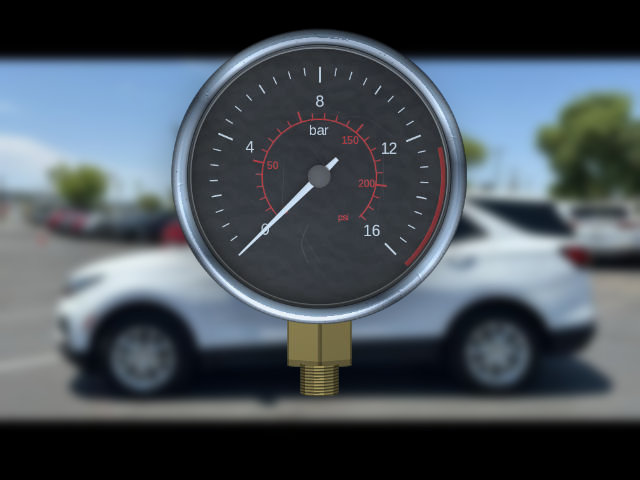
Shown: **0** bar
